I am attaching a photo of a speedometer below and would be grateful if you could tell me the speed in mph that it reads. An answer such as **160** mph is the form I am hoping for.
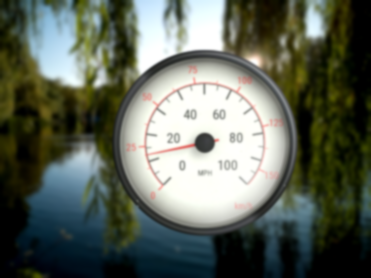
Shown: **12.5** mph
